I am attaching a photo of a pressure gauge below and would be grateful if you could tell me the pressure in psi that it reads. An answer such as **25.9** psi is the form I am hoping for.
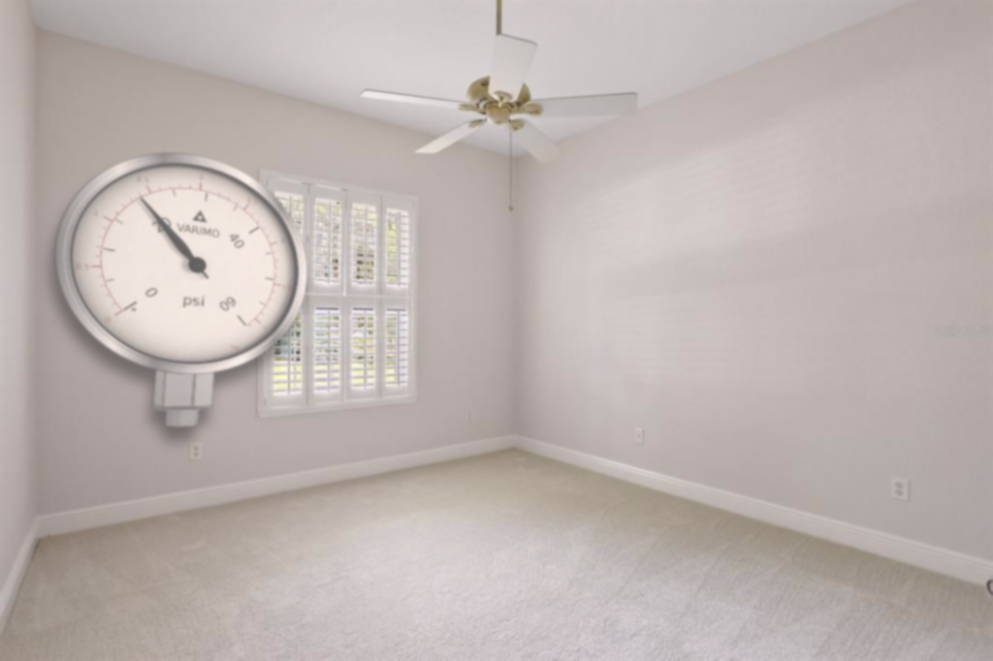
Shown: **20** psi
